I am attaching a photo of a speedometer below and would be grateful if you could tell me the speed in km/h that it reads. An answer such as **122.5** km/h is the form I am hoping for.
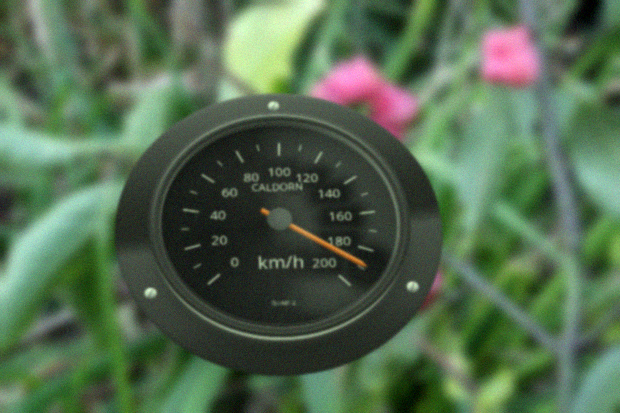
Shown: **190** km/h
